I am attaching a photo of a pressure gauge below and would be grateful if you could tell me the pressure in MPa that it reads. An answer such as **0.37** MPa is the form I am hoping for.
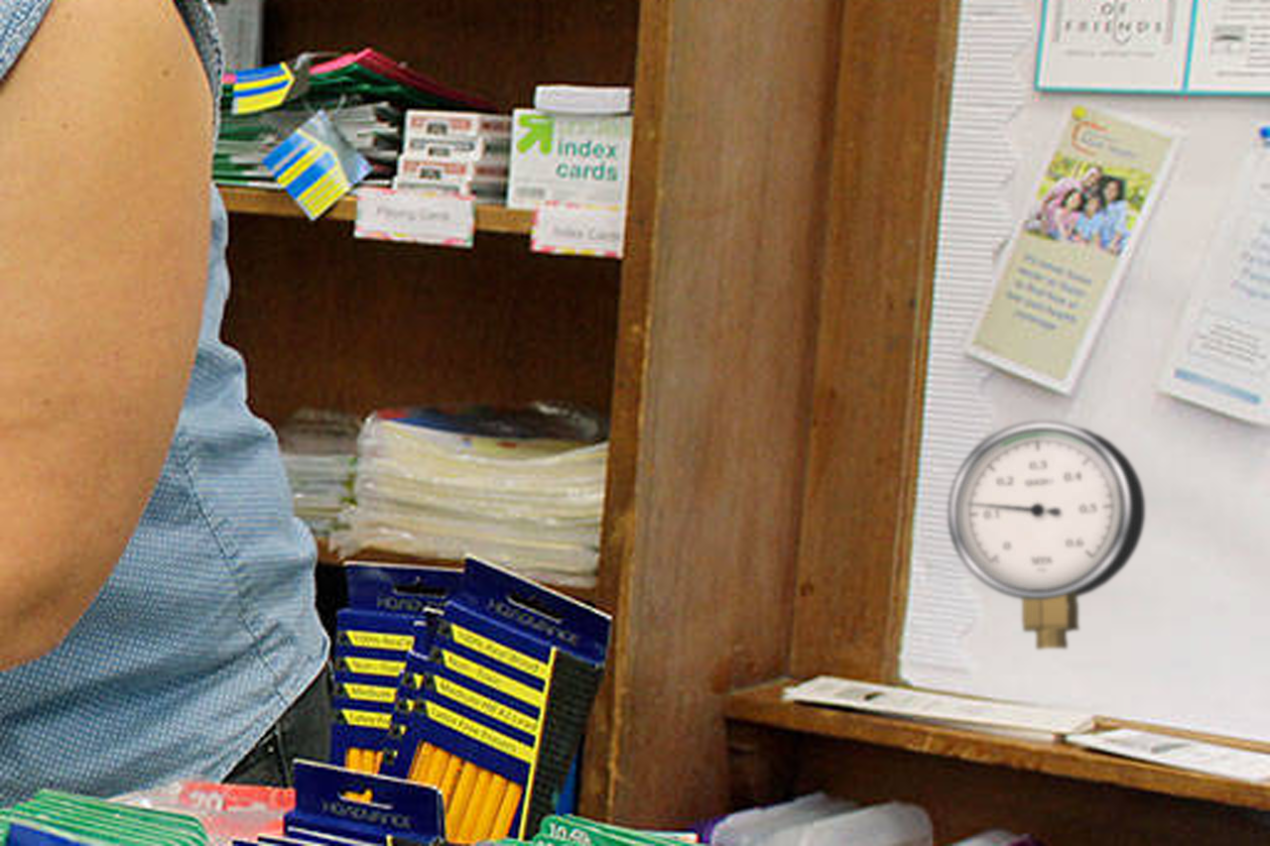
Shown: **0.12** MPa
